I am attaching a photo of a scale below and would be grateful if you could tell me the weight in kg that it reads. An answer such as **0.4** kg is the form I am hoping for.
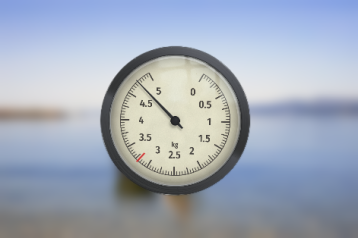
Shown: **4.75** kg
